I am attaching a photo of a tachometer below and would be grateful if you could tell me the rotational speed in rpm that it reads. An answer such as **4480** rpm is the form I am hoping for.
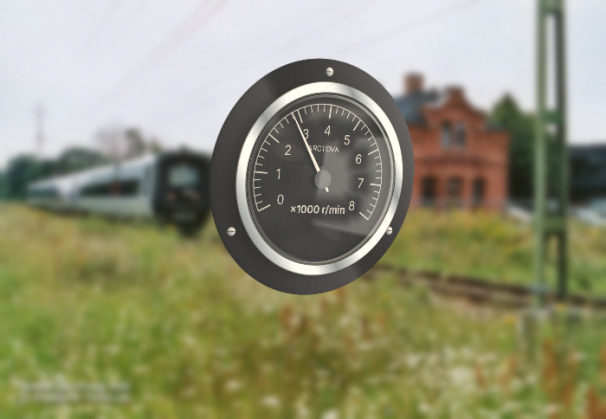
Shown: **2800** rpm
